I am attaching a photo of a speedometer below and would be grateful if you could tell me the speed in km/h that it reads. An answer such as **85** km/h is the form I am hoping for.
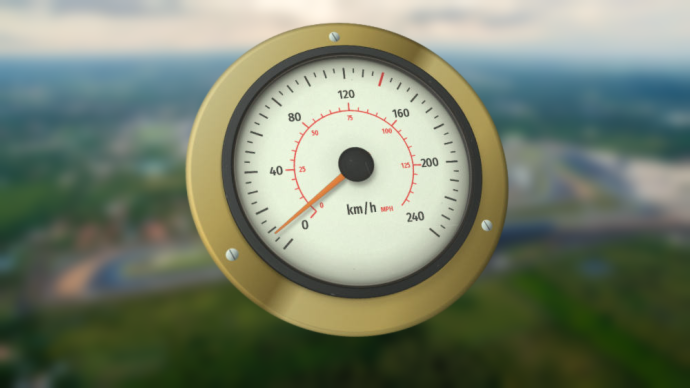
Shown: **7.5** km/h
